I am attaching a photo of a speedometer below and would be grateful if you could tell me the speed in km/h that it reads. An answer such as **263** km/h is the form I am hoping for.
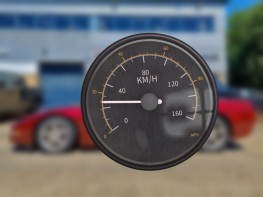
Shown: **25** km/h
